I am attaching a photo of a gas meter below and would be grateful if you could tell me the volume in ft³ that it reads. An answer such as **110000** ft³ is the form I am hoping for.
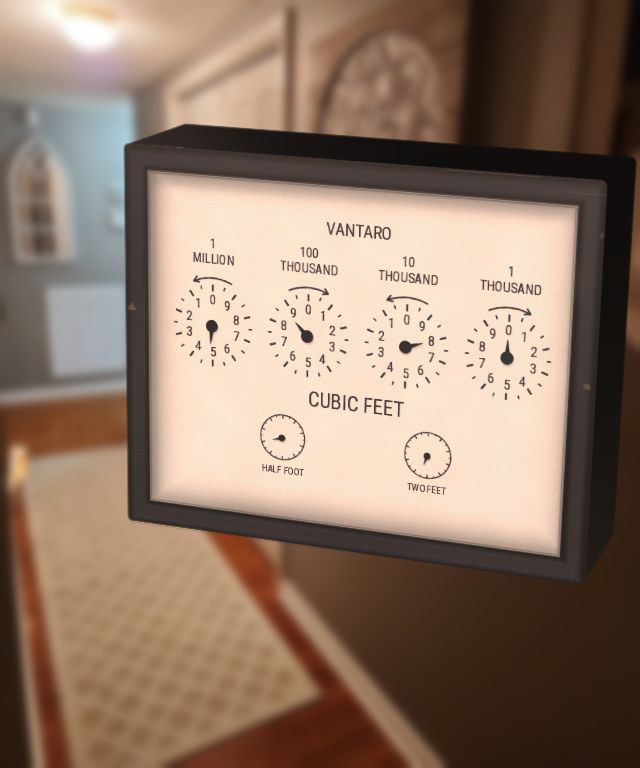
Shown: **488000** ft³
